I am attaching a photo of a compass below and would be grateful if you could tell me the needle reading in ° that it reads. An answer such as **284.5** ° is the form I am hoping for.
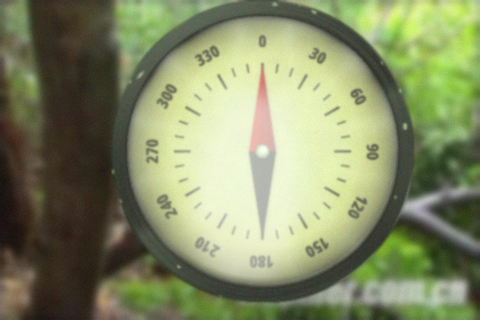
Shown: **0** °
